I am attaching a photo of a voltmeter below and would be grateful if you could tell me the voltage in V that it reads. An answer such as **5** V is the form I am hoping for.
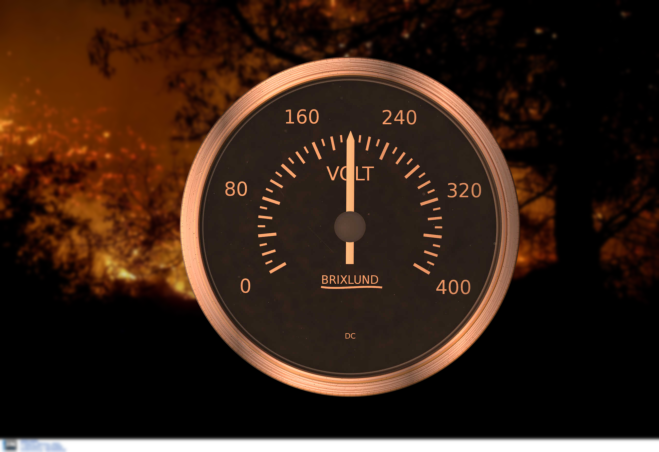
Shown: **200** V
